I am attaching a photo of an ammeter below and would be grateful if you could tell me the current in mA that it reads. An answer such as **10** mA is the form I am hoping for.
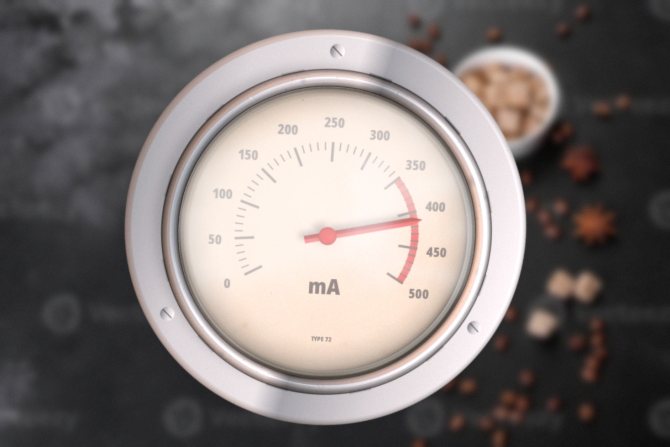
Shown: **410** mA
